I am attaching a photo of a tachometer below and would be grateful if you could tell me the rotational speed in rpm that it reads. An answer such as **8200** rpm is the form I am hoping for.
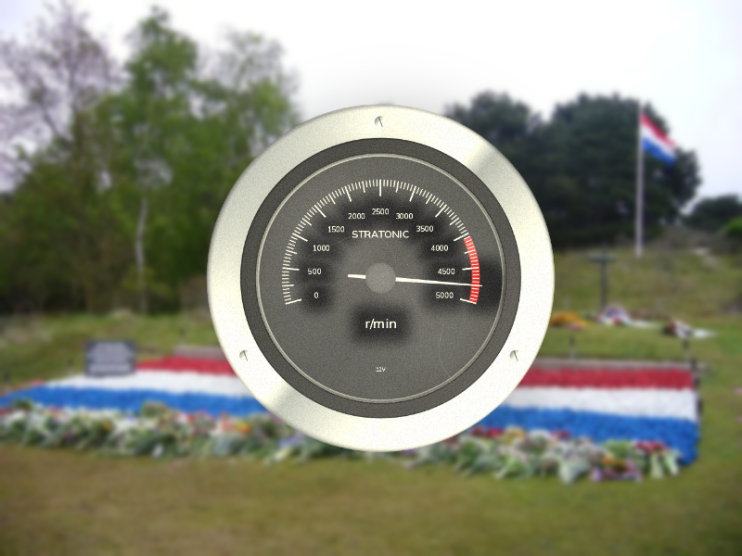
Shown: **4750** rpm
